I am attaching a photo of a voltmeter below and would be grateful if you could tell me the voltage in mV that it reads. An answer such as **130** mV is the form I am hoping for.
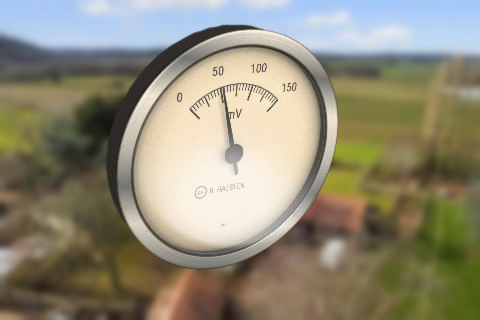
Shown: **50** mV
